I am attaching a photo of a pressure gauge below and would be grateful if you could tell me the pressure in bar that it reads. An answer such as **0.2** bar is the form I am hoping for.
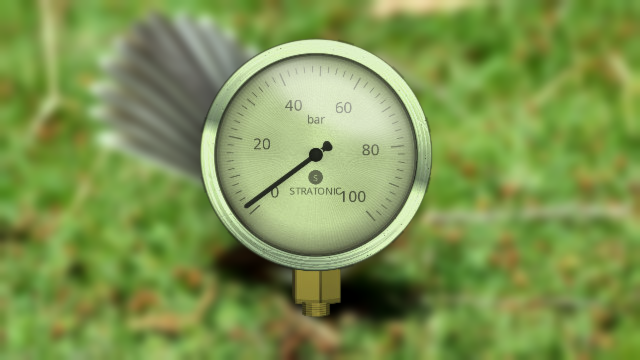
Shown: **2** bar
